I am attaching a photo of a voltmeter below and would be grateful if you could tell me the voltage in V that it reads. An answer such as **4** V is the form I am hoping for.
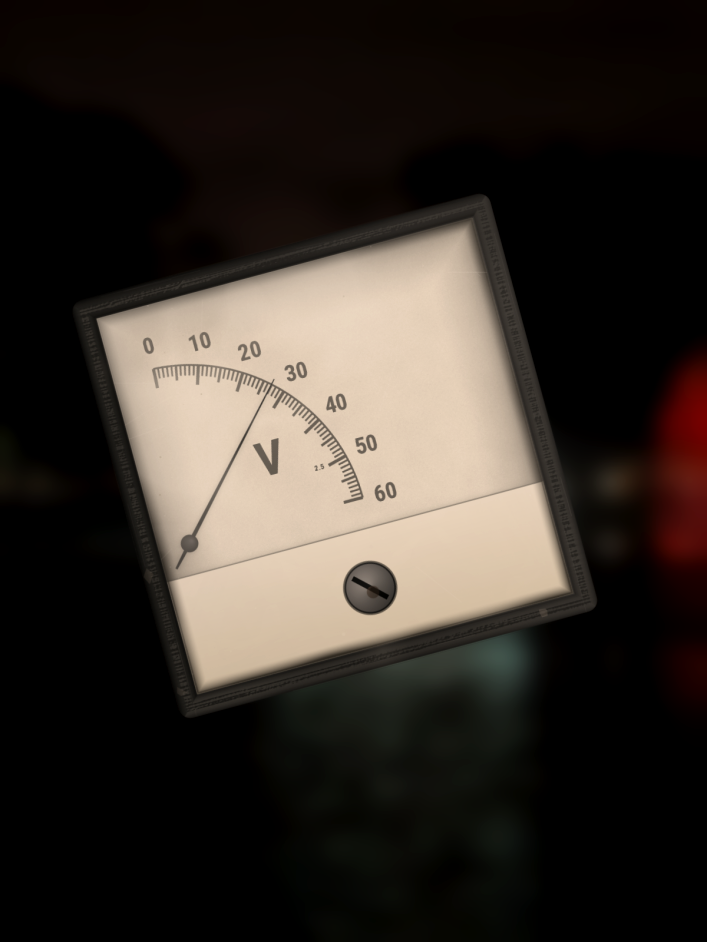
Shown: **27** V
